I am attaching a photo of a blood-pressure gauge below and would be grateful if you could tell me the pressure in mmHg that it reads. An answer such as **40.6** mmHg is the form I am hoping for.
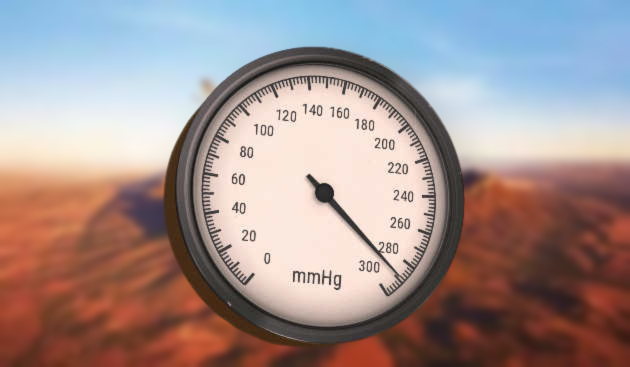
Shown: **290** mmHg
